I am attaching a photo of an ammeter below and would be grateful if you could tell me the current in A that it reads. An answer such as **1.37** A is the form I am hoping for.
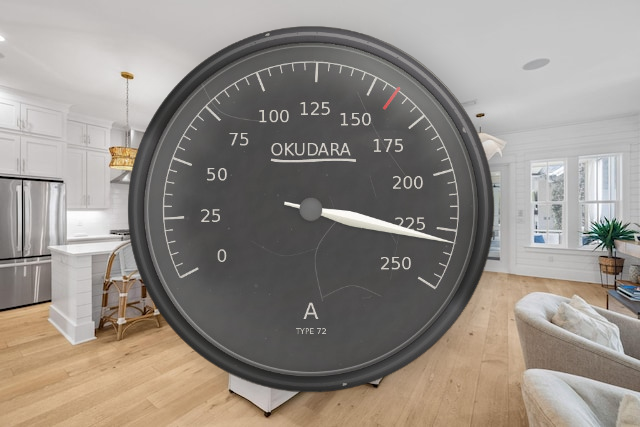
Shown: **230** A
